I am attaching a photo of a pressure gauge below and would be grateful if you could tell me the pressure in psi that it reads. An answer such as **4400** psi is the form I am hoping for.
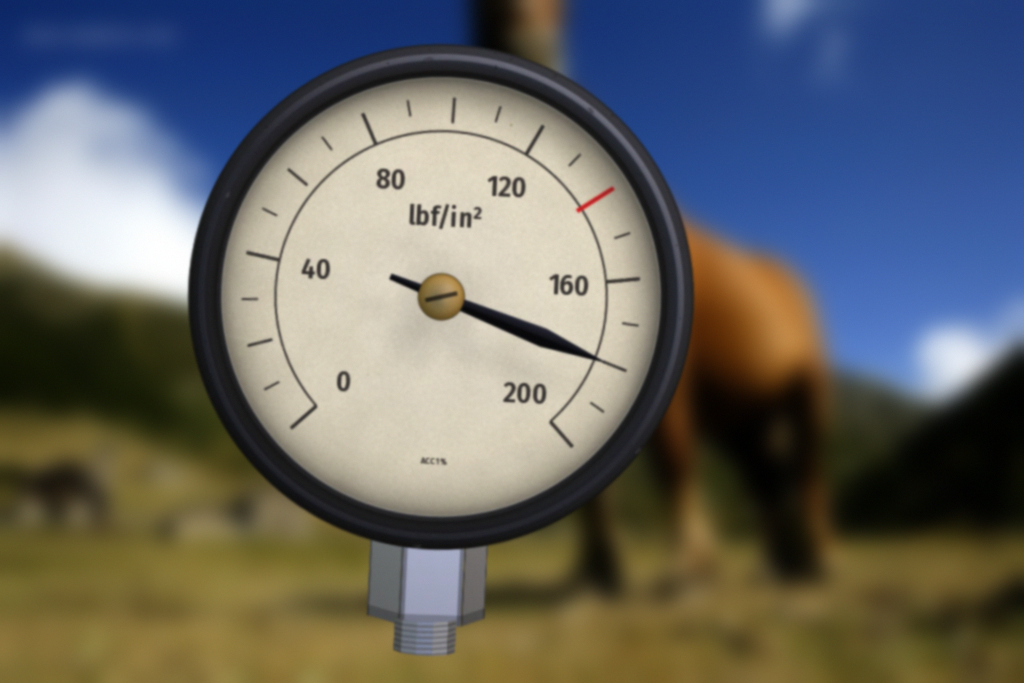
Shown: **180** psi
